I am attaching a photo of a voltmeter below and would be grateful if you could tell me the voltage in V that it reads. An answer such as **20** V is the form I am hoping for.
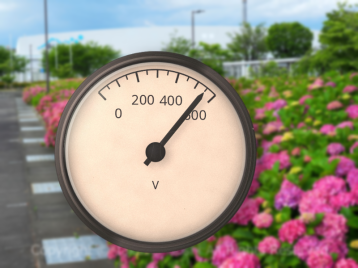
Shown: **550** V
